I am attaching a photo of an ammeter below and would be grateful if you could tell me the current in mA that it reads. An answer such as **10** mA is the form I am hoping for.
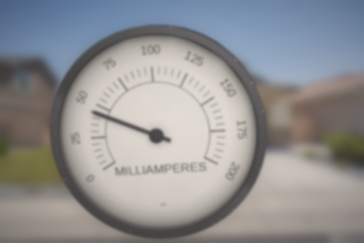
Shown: **45** mA
